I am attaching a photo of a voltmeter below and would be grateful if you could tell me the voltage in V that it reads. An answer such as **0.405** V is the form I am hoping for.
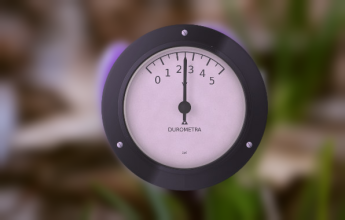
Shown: **2.5** V
